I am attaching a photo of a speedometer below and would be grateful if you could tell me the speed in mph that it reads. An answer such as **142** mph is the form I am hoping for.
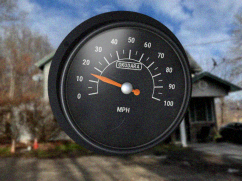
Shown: **15** mph
